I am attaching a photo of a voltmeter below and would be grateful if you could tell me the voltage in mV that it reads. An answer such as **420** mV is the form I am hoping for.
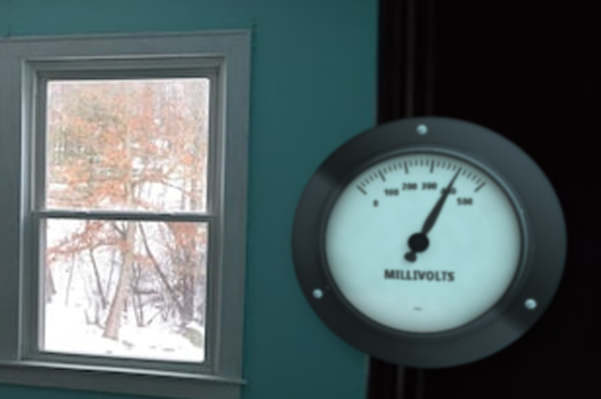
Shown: **400** mV
